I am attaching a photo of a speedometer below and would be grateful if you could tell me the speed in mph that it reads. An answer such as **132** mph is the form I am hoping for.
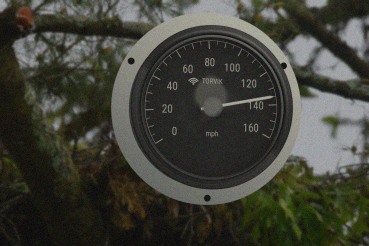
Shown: **135** mph
